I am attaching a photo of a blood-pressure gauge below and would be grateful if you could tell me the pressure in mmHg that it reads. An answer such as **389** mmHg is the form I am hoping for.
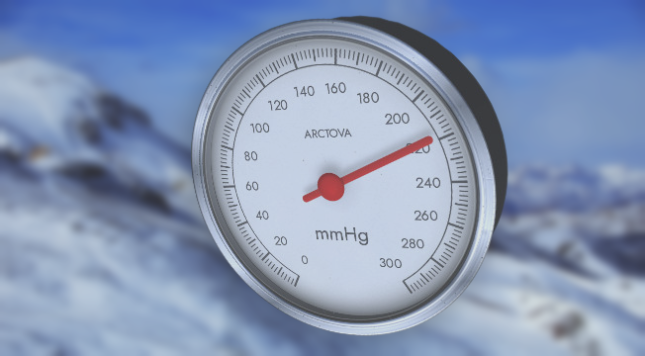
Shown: **218** mmHg
